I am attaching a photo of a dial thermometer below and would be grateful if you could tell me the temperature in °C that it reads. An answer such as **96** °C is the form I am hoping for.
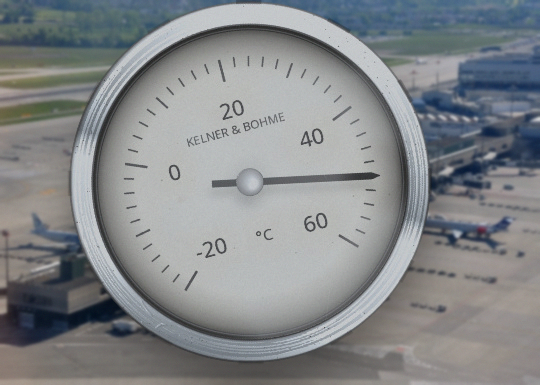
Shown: **50** °C
